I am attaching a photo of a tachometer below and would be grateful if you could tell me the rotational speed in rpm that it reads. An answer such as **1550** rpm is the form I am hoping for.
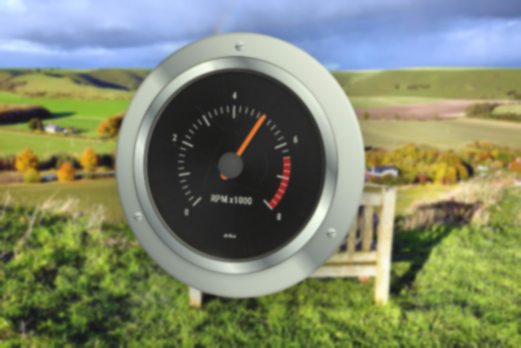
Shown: **5000** rpm
